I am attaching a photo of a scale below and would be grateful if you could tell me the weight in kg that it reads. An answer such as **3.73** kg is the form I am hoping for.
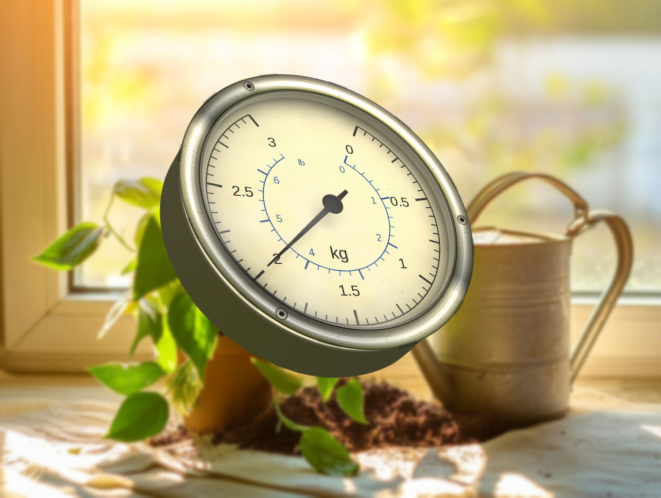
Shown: **2** kg
